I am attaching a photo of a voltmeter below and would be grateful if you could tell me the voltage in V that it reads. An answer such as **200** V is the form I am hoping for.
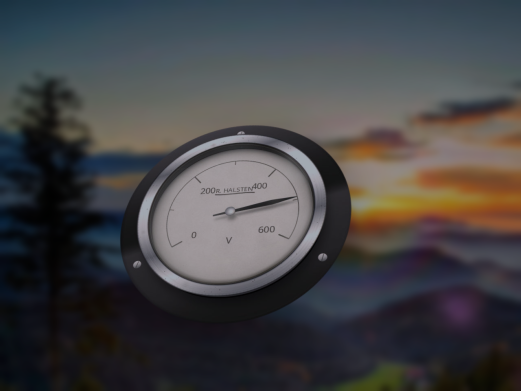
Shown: **500** V
